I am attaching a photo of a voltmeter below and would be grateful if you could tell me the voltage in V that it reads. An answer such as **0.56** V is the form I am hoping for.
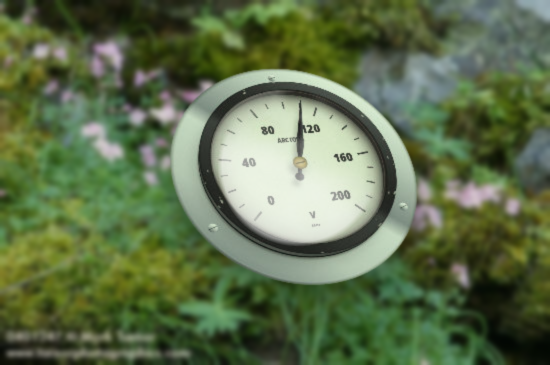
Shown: **110** V
